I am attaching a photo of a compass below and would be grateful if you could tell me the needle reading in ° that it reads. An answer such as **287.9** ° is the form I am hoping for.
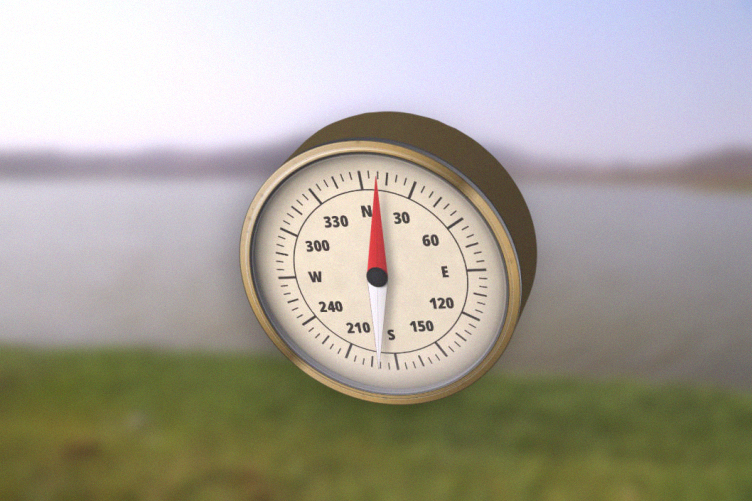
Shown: **10** °
